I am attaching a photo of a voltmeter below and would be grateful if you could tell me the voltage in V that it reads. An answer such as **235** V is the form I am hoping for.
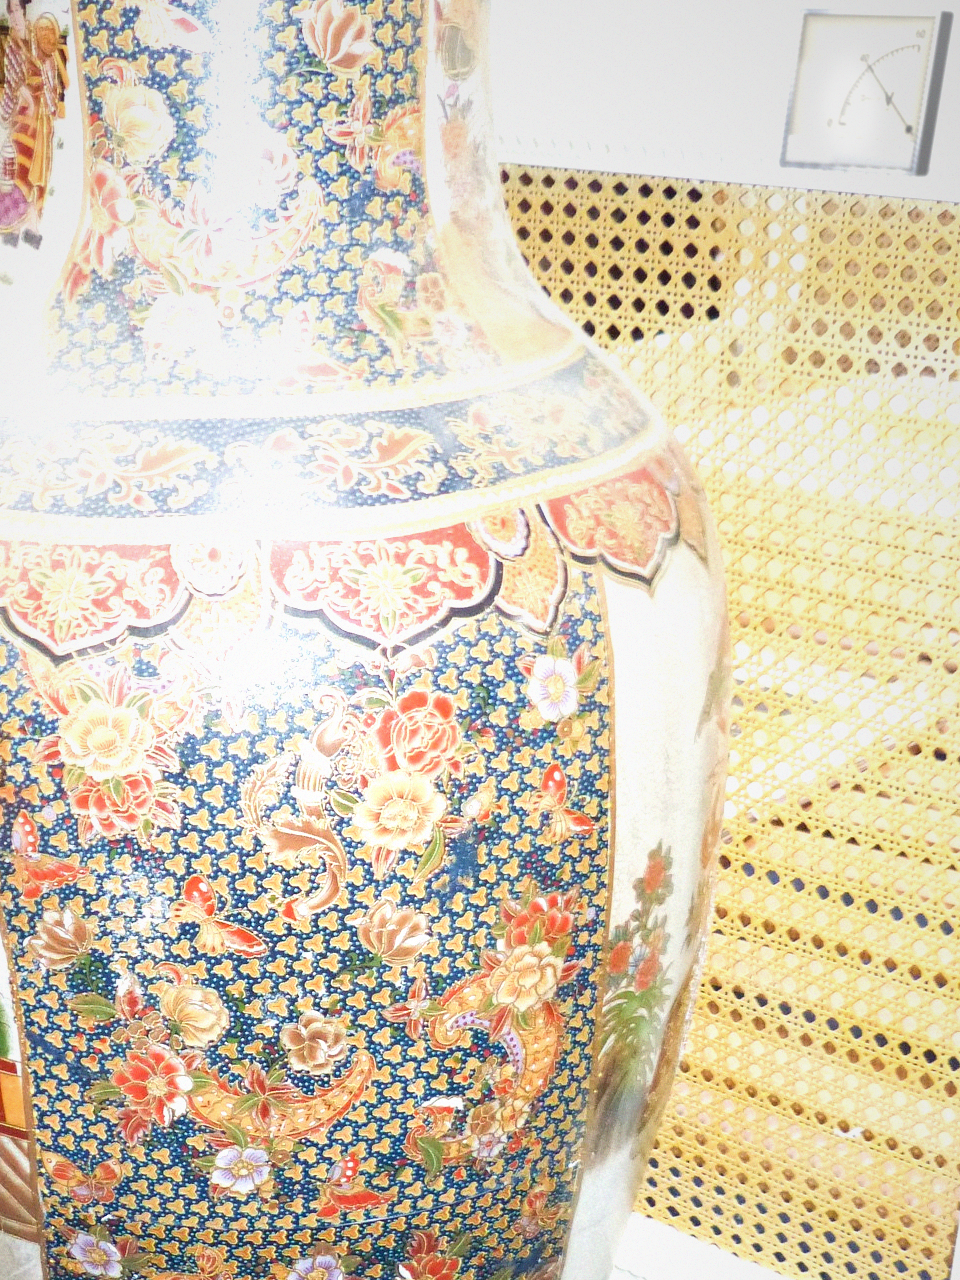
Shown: **40** V
